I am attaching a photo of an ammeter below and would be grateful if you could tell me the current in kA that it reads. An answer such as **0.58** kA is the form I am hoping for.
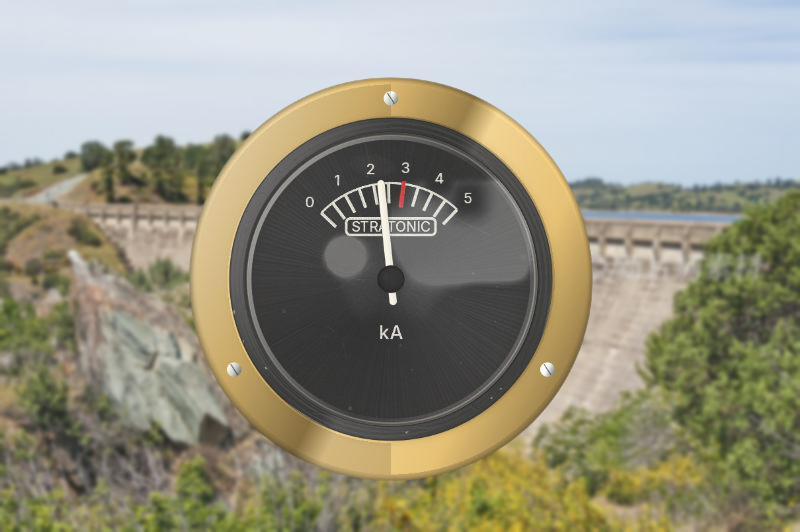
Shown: **2.25** kA
